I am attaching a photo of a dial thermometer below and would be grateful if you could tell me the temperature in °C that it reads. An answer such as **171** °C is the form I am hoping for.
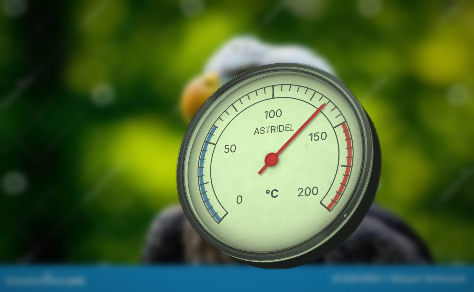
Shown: **135** °C
